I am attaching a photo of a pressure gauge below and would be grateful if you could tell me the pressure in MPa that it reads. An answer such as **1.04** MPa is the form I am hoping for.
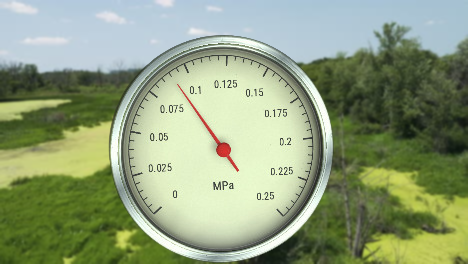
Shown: **0.09** MPa
